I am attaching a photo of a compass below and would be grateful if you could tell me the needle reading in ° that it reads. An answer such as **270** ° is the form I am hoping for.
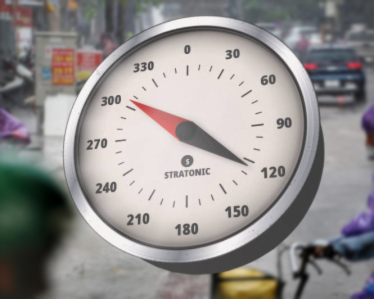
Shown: **305** °
